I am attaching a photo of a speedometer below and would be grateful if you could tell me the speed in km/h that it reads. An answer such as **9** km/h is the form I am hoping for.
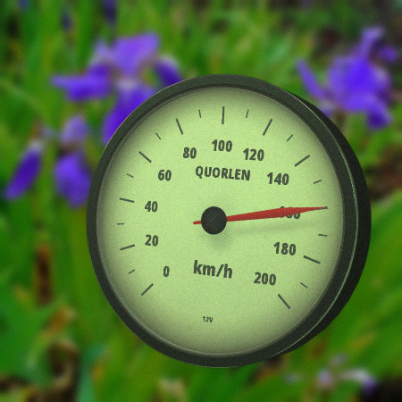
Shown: **160** km/h
